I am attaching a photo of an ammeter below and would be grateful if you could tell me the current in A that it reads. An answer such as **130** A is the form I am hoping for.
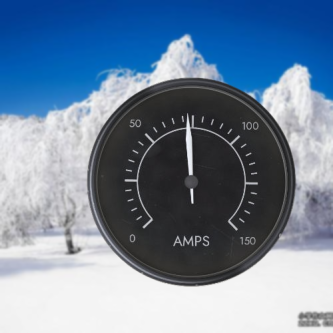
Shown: **72.5** A
